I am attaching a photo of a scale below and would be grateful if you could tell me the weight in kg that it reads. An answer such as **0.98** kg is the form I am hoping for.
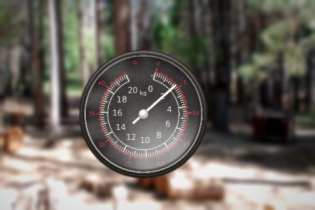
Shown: **2** kg
